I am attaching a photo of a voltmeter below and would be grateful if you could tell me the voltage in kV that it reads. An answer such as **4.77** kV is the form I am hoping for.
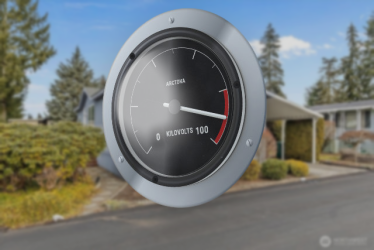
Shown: **90** kV
